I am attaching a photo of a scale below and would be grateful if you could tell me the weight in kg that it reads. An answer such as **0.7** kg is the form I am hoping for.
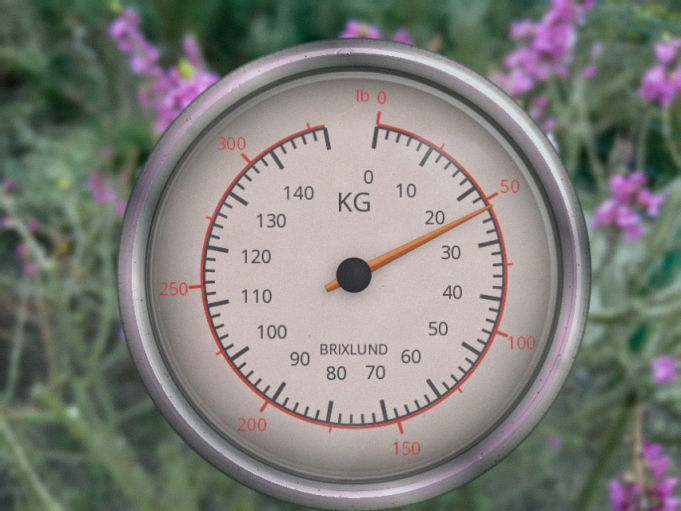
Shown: **24** kg
